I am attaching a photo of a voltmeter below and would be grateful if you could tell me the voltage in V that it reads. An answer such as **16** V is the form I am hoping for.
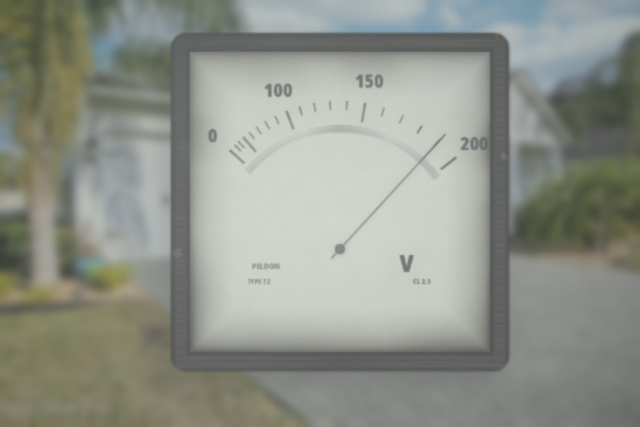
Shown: **190** V
